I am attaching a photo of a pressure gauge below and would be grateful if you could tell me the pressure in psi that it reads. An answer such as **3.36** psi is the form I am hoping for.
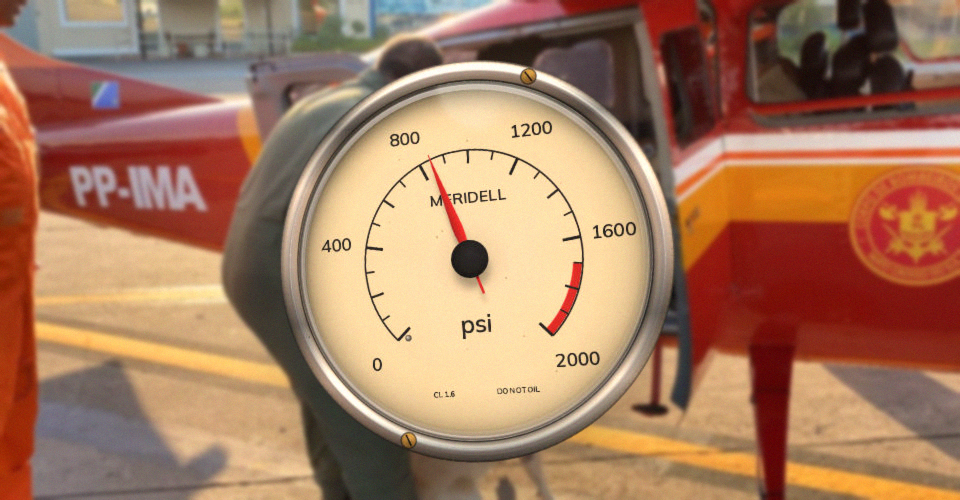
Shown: **850** psi
